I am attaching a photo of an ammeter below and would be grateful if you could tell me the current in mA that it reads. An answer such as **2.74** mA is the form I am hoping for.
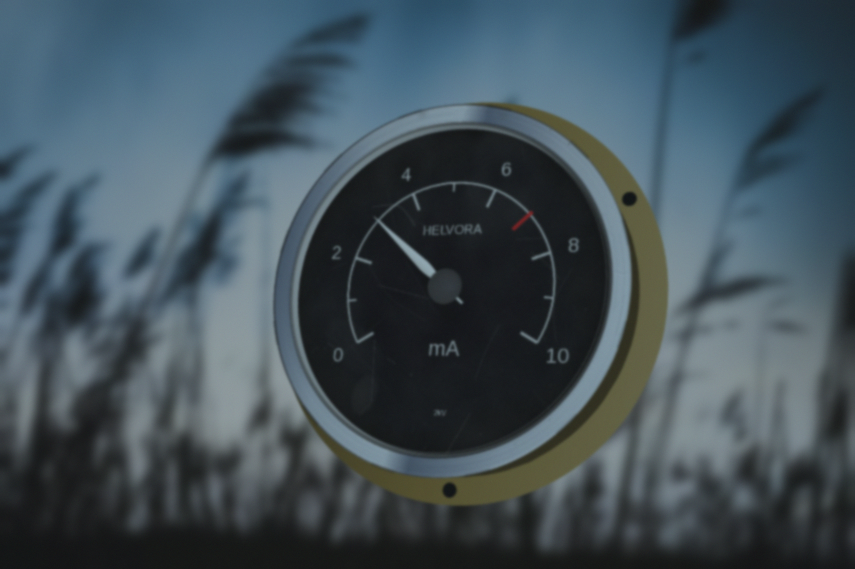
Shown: **3** mA
